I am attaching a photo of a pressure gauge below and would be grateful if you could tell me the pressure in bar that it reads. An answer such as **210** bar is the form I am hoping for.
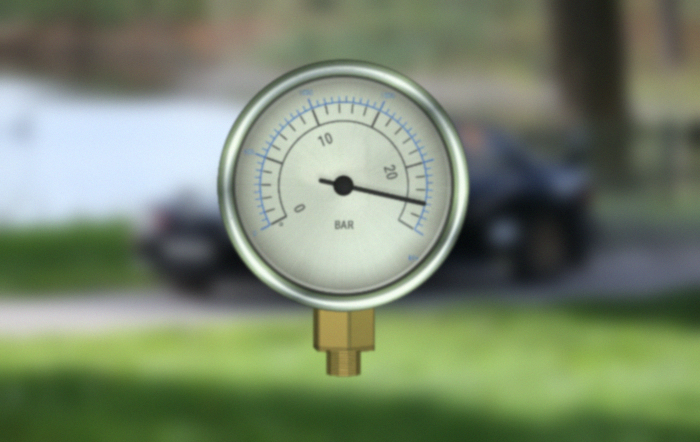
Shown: **23** bar
